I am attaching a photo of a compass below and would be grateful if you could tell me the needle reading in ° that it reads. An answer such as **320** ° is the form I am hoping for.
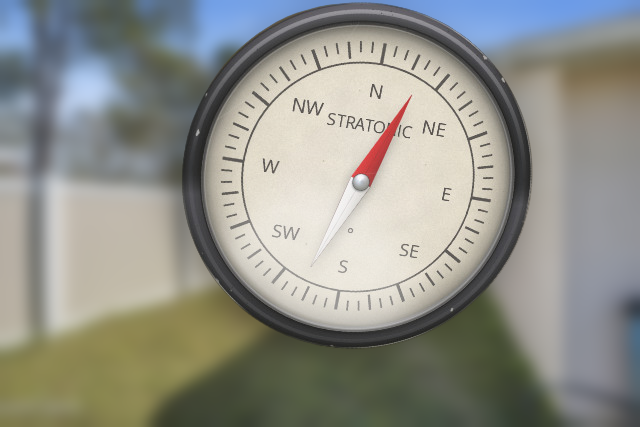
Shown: **20** °
